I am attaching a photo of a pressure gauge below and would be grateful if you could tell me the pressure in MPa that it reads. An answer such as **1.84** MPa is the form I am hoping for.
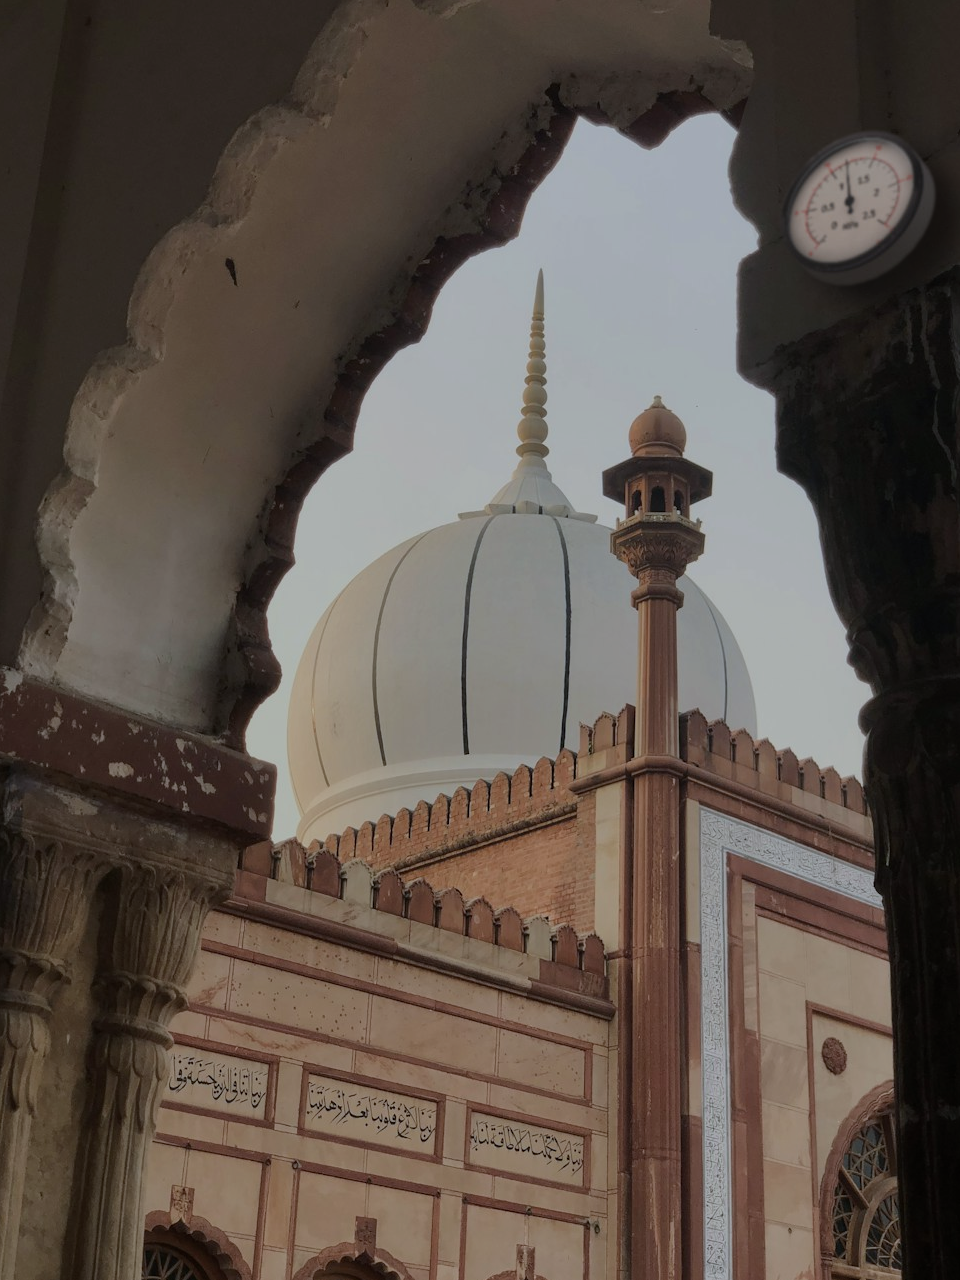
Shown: **1.2** MPa
